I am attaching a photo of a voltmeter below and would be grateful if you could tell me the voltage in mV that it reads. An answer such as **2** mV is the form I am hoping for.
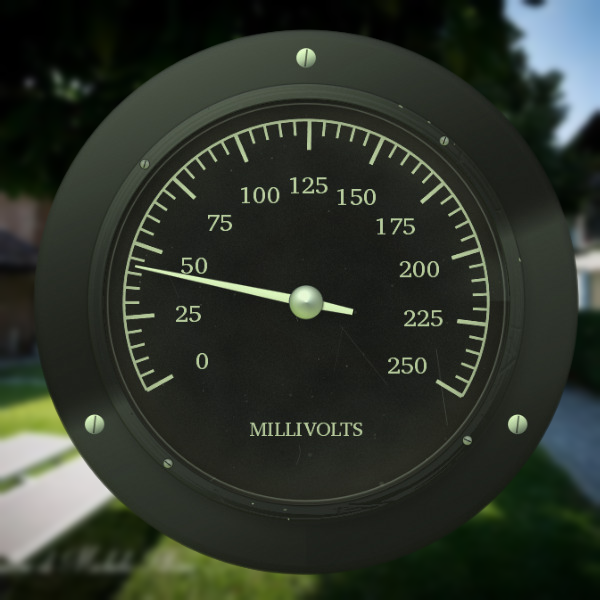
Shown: **42.5** mV
